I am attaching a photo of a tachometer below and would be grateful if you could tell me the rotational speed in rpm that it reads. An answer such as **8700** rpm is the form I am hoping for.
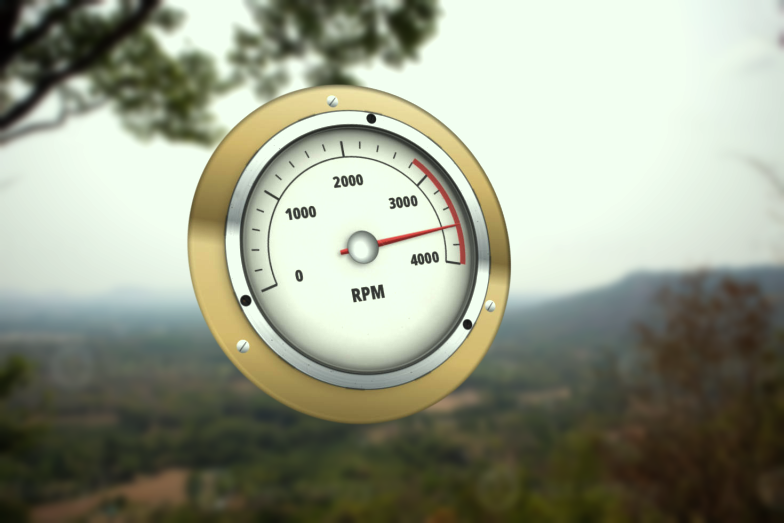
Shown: **3600** rpm
